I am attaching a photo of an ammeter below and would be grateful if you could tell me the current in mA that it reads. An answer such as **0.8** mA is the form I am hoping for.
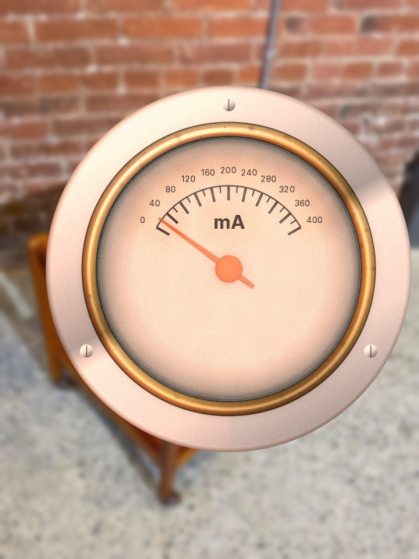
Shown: **20** mA
